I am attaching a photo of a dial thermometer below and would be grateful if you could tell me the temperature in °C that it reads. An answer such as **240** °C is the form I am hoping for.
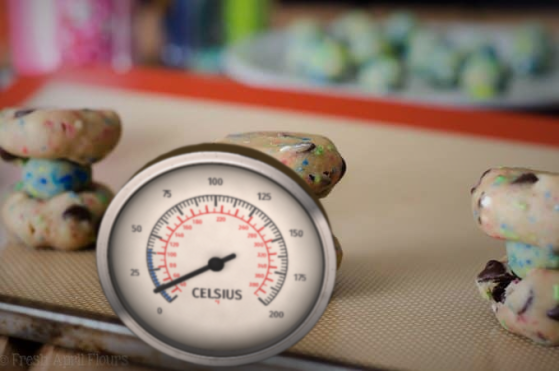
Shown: **12.5** °C
